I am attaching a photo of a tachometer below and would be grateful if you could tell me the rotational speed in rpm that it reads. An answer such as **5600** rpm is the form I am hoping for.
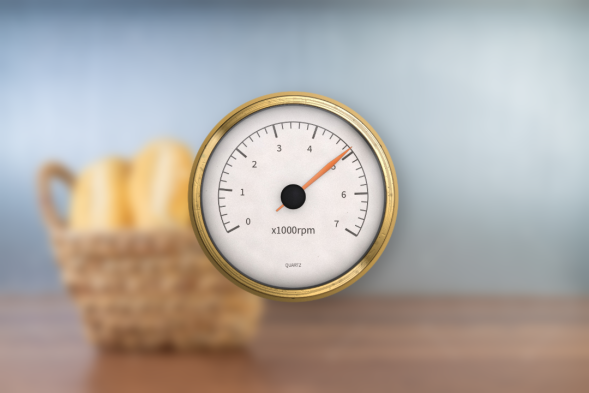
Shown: **4900** rpm
